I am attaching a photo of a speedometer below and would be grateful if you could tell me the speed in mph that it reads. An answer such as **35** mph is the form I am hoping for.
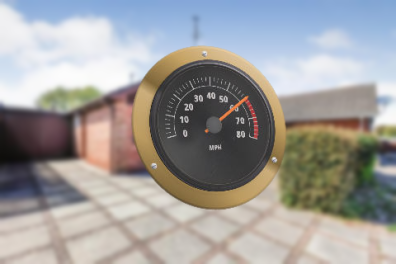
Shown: **60** mph
